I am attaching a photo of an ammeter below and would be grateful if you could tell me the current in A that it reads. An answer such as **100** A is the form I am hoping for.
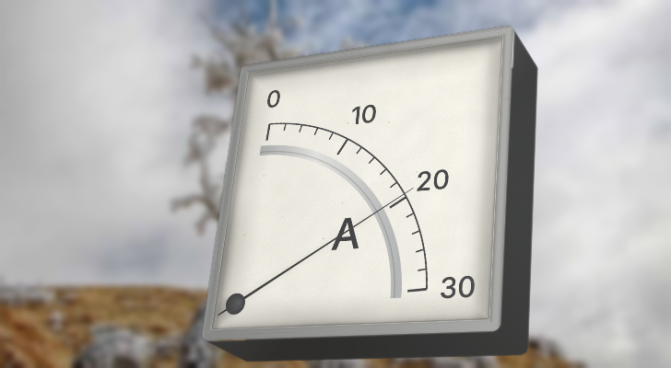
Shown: **20** A
